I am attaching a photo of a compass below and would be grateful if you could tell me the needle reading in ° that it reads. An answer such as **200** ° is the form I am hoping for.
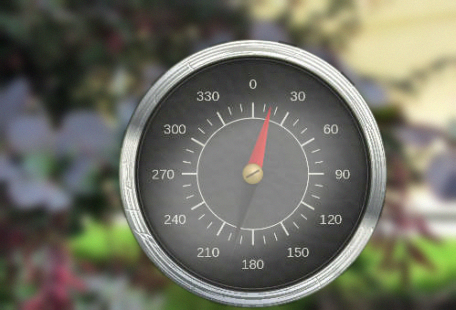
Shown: **15** °
